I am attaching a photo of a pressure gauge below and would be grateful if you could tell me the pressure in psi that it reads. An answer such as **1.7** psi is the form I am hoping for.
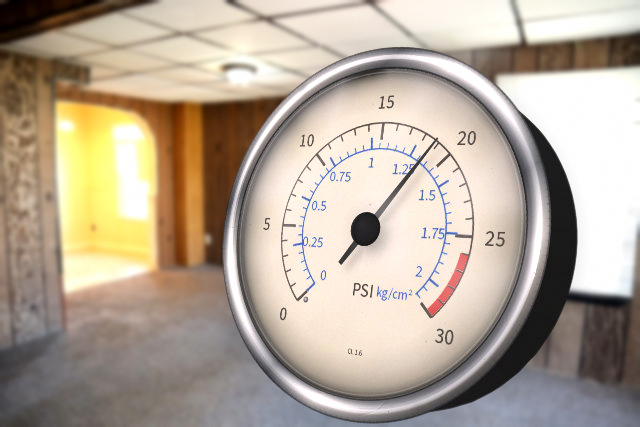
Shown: **19** psi
